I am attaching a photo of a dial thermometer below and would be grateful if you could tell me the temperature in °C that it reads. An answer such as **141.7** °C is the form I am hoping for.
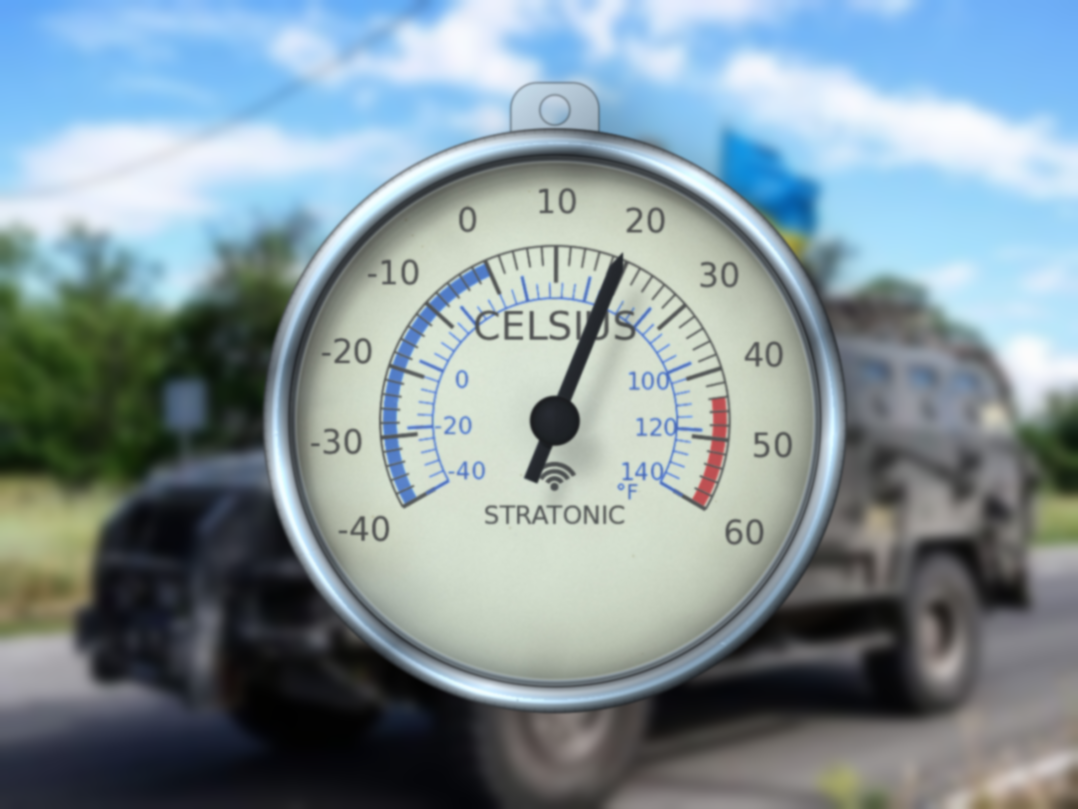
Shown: **19** °C
